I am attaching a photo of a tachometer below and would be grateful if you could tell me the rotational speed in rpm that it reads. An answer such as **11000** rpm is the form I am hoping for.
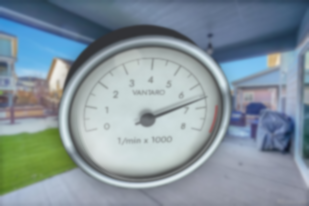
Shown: **6500** rpm
